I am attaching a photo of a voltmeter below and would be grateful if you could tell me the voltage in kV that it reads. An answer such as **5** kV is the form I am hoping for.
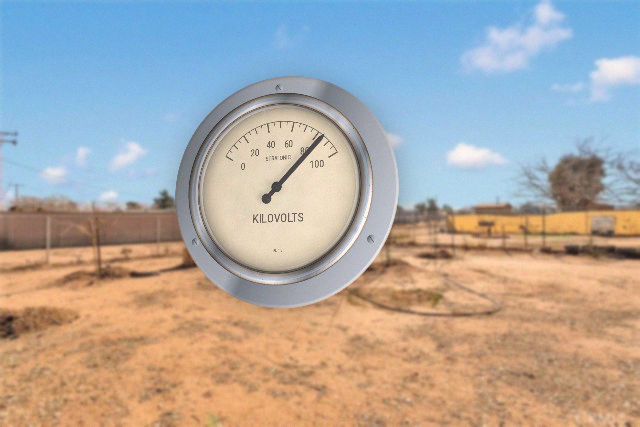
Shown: **85** kV
